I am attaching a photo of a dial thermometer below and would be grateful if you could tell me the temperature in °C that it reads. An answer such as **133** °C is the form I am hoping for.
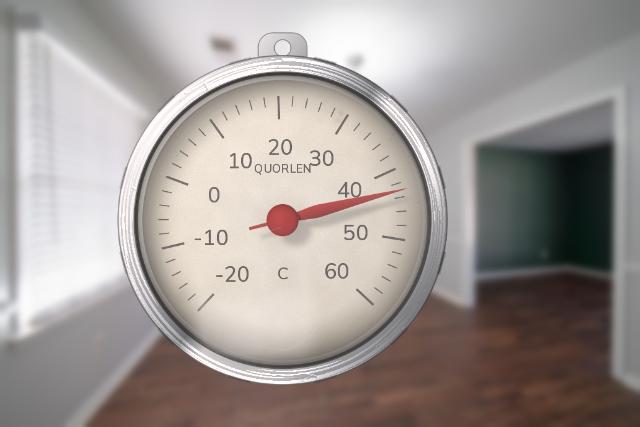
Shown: **43** °C
